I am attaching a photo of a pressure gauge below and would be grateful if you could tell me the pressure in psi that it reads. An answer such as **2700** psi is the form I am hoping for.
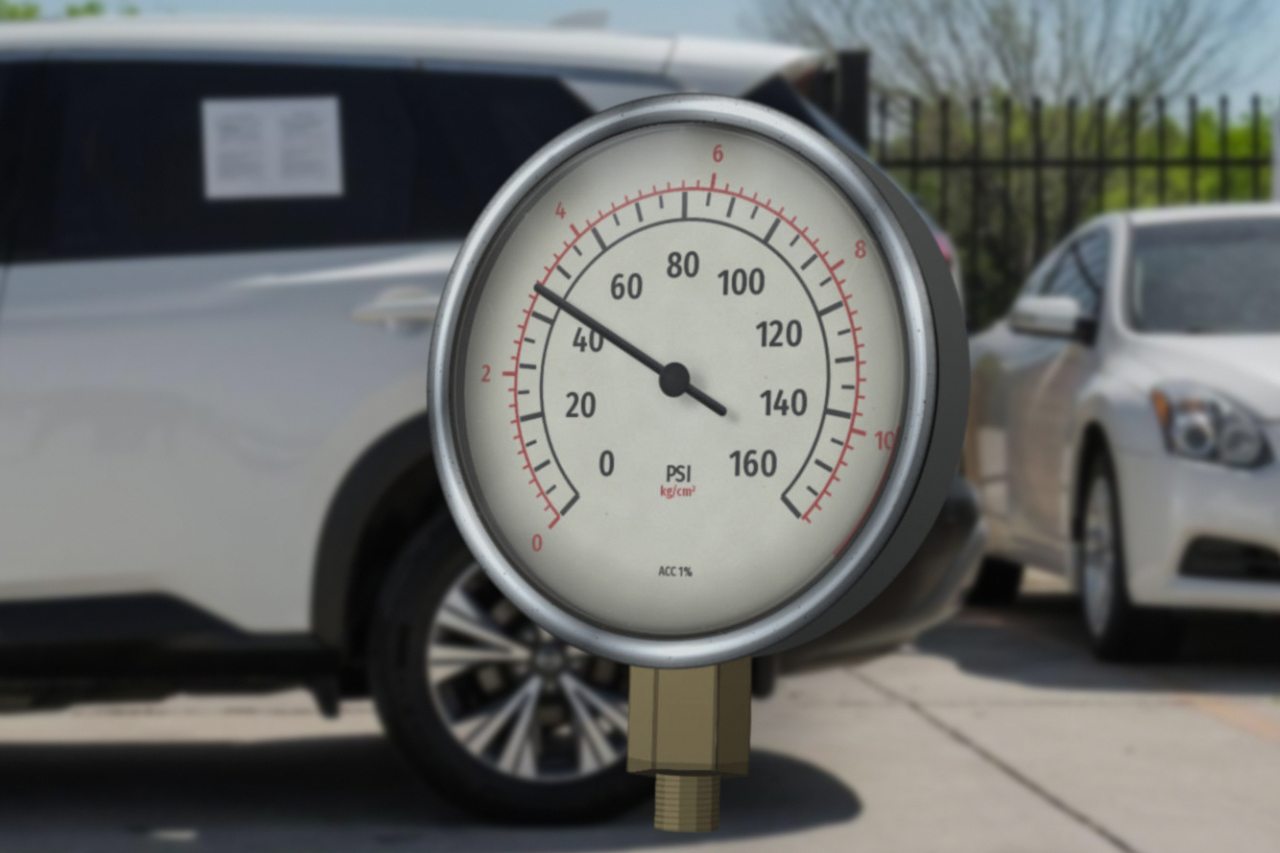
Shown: **45** psi
